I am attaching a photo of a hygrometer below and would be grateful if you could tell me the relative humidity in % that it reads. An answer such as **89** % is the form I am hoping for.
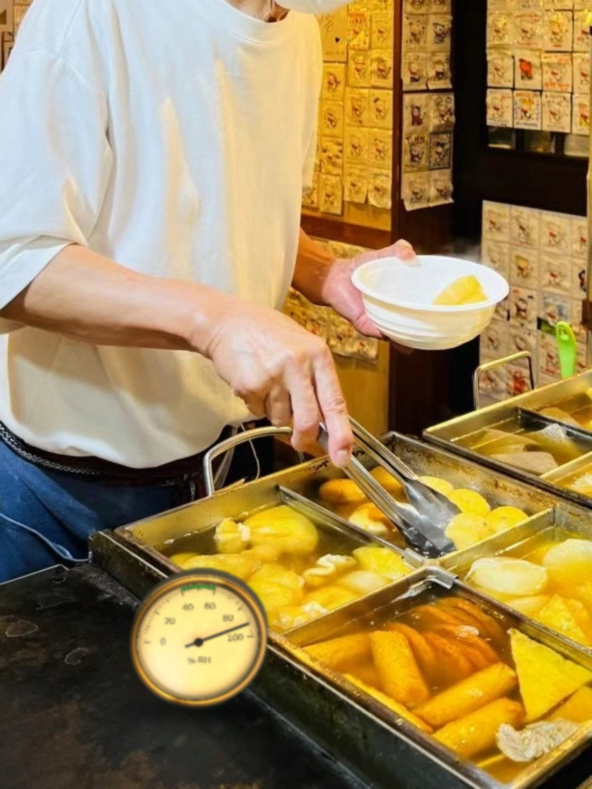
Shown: **90** %
